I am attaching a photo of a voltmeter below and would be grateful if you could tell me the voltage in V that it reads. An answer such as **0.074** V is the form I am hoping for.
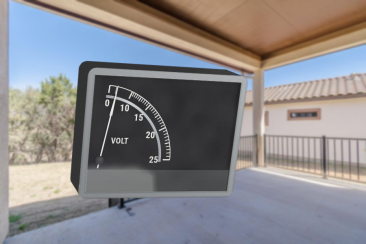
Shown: **5** V
